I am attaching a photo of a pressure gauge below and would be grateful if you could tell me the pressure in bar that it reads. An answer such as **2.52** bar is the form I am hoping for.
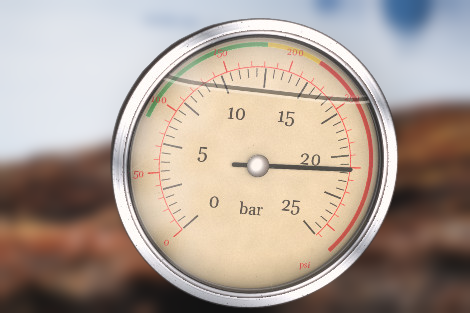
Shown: **20.75** bar
